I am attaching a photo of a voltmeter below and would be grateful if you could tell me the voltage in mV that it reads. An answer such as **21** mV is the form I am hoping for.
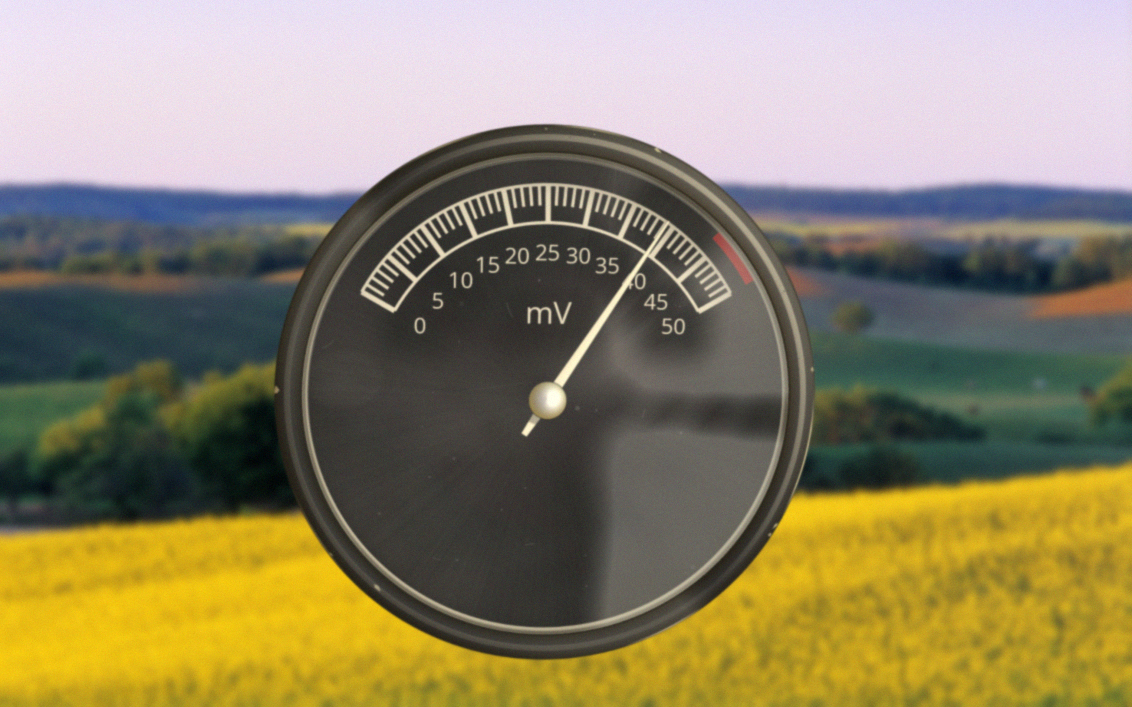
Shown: **39** mV
